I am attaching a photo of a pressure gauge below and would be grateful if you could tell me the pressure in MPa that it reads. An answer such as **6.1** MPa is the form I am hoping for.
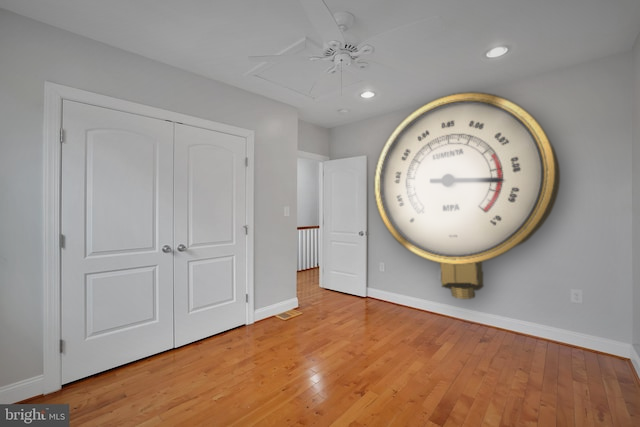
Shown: **0.085** MPa
